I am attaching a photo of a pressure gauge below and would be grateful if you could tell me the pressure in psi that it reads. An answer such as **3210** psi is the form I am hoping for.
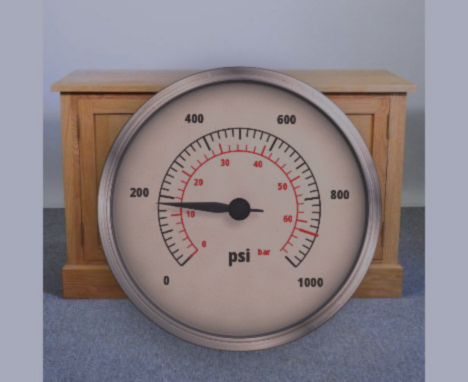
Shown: **180** psi
